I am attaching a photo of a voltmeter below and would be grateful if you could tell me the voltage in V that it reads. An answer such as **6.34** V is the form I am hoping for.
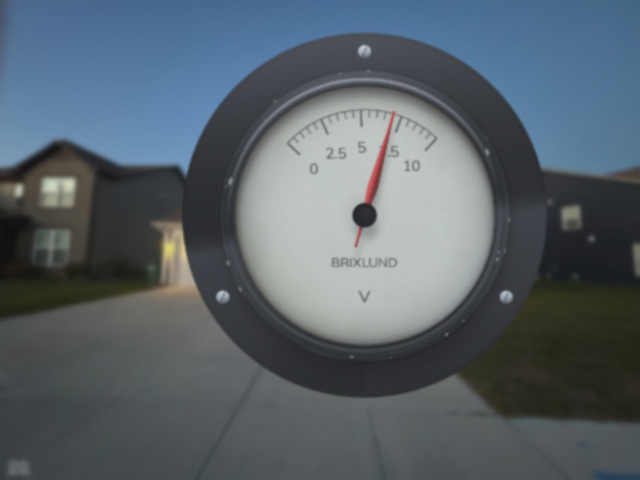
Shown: **7** V
